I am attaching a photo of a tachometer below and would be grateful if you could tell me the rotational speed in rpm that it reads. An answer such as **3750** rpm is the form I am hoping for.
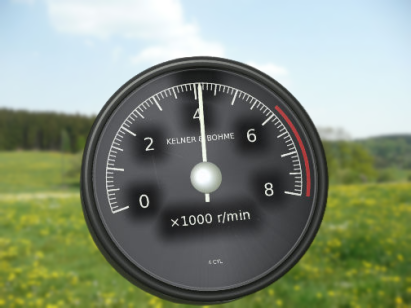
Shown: **4100** rpm
